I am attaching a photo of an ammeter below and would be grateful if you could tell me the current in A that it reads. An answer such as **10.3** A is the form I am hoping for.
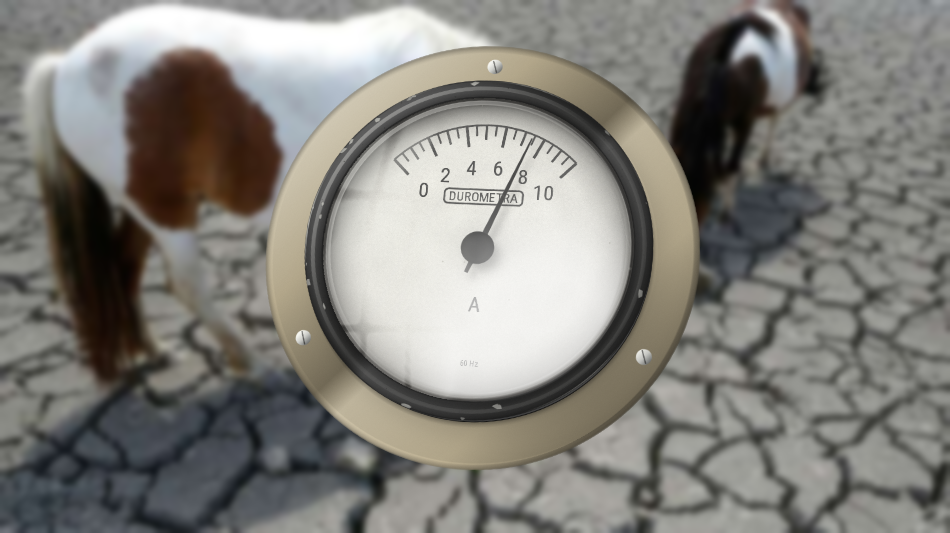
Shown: **7.5** A
